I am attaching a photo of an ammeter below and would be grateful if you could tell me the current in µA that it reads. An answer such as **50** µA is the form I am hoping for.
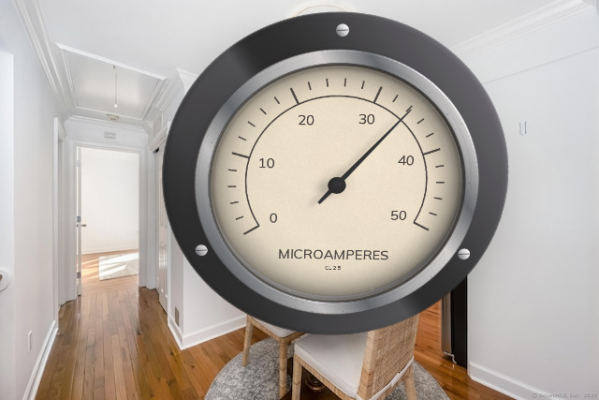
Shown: **34** µA
